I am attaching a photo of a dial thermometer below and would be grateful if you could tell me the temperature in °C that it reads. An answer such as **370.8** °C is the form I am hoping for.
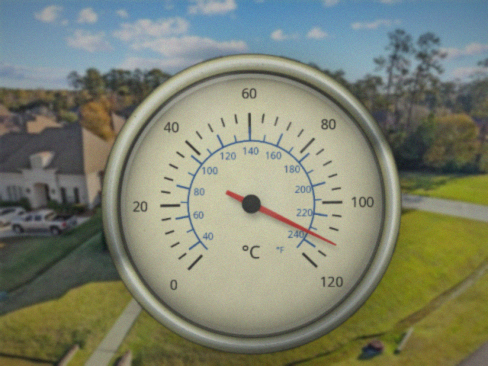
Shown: **112** °C
